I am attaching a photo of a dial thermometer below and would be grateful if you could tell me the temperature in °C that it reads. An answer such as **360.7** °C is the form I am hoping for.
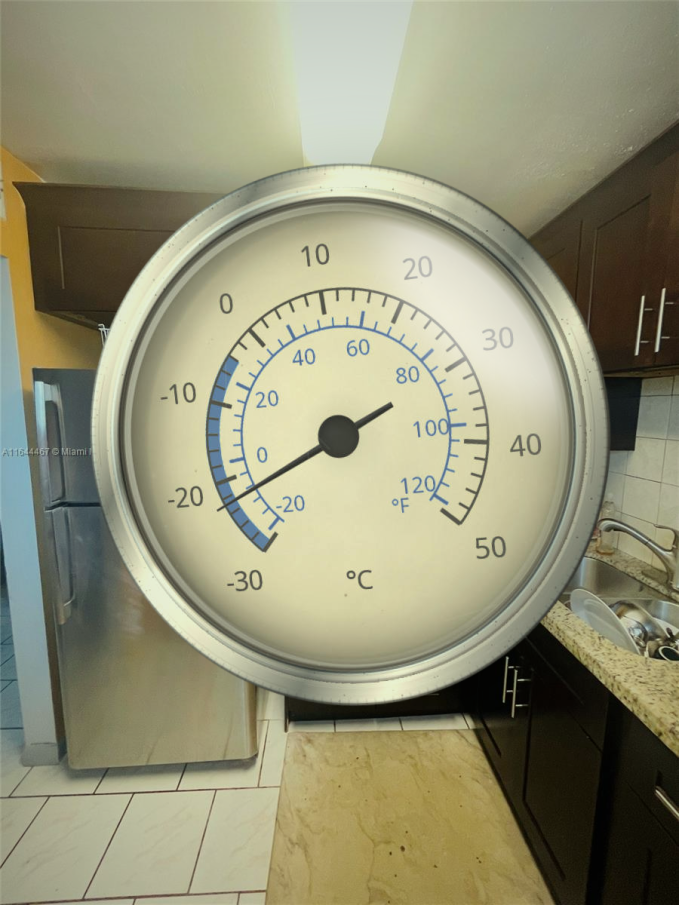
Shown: **-23** °C
